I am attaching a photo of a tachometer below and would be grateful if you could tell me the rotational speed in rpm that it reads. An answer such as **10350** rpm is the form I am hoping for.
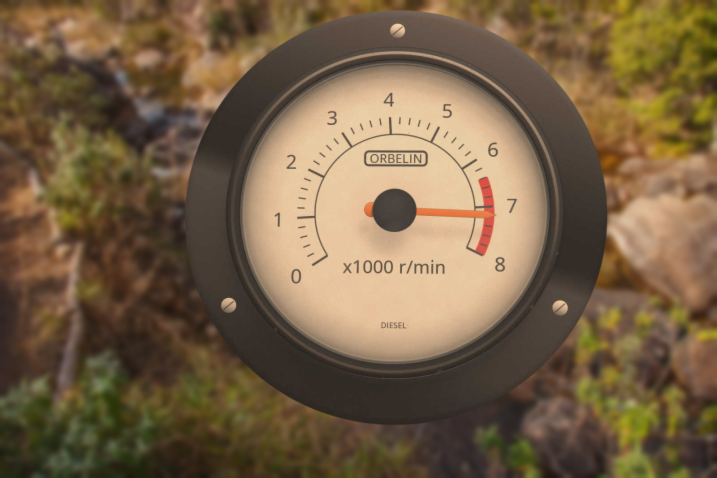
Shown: **7200** rpm
